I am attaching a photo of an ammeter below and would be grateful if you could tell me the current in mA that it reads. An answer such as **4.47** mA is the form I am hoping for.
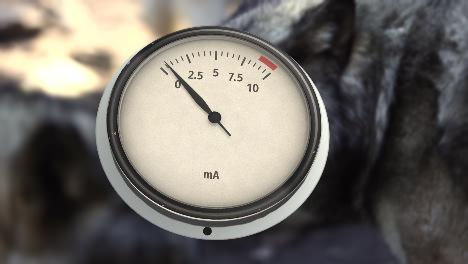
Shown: **0.5** mA
